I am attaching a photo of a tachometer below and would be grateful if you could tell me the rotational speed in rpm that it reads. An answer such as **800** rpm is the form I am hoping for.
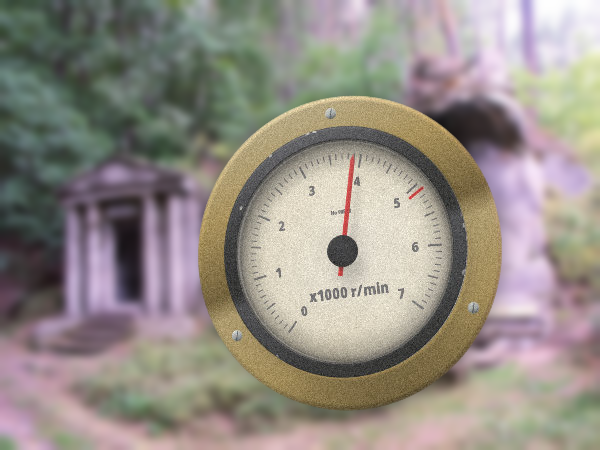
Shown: **3900** rpm
